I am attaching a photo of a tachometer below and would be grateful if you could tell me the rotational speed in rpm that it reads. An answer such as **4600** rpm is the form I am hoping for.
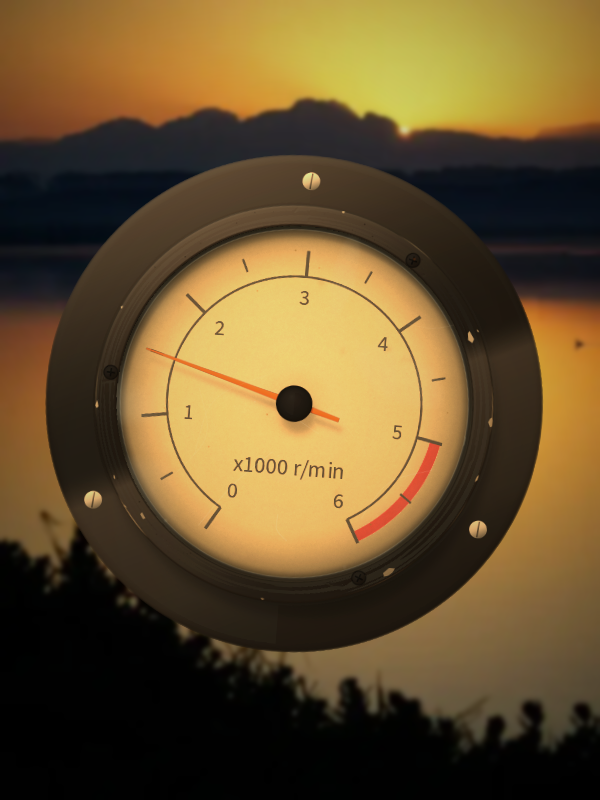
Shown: **1500** rpm
